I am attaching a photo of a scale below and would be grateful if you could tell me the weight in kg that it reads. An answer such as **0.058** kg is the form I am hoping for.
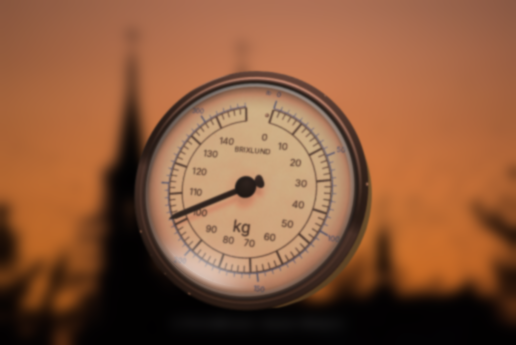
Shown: **102** kg
